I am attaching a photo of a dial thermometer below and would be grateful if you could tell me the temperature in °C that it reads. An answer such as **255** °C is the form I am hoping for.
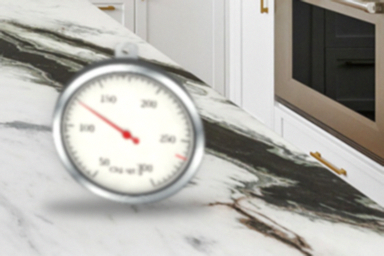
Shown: **125** °C
